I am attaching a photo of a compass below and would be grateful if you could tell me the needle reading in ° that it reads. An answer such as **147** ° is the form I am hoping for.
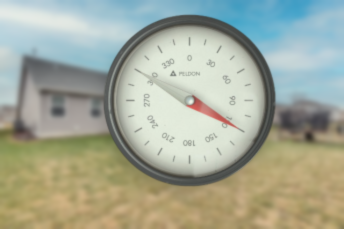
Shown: **120** °
